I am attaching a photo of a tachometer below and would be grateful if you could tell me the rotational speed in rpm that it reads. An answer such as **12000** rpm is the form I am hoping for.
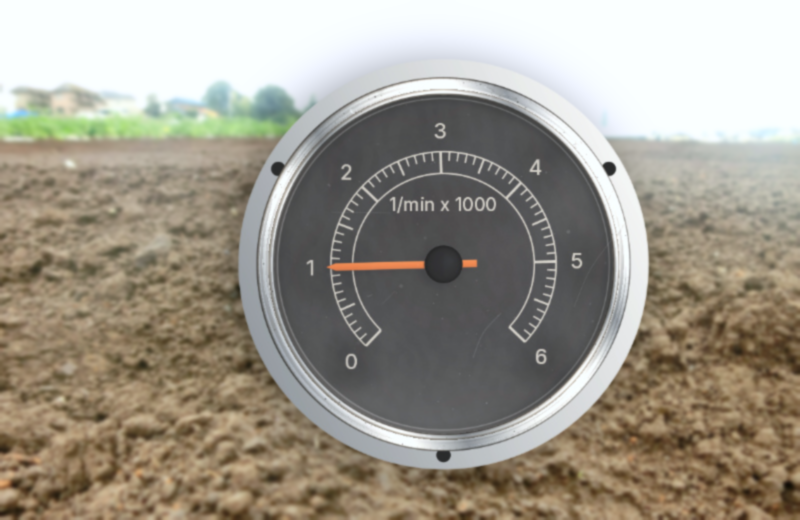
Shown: **1000** rpm
